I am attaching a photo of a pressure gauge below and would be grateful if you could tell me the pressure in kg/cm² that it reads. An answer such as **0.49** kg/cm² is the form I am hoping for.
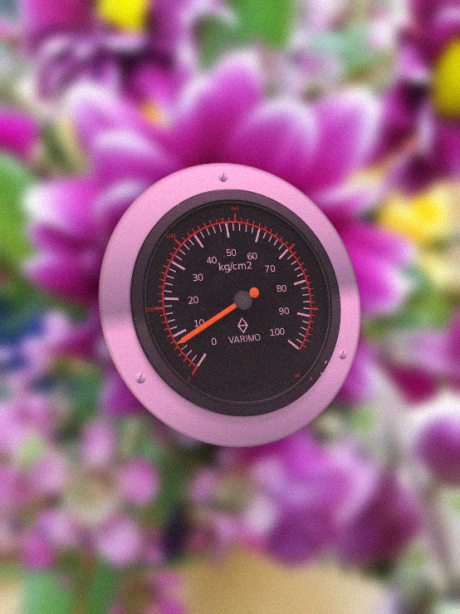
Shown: **8** kg/cm²
